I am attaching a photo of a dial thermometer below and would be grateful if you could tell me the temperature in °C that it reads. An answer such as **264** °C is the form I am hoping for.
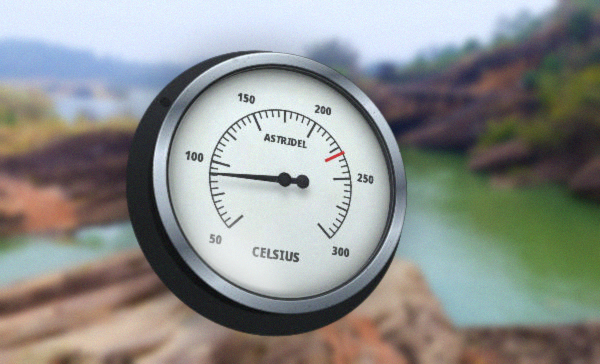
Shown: **90** °C
